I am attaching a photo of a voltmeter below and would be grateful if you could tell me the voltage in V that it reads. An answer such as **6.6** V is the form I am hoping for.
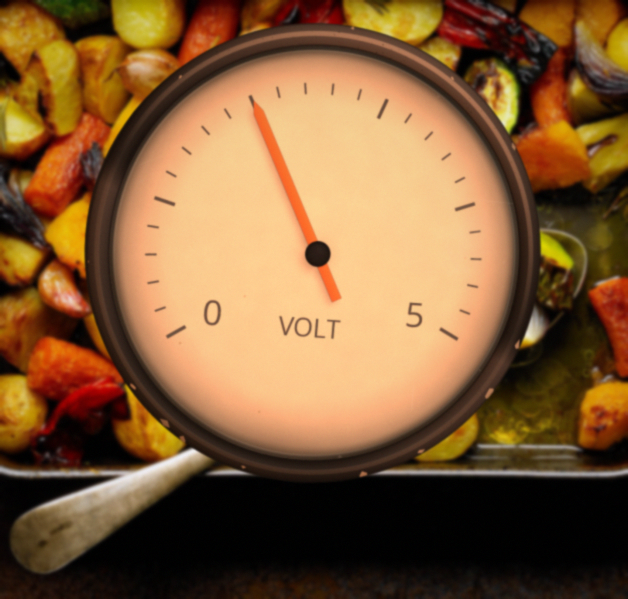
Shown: **2** V
